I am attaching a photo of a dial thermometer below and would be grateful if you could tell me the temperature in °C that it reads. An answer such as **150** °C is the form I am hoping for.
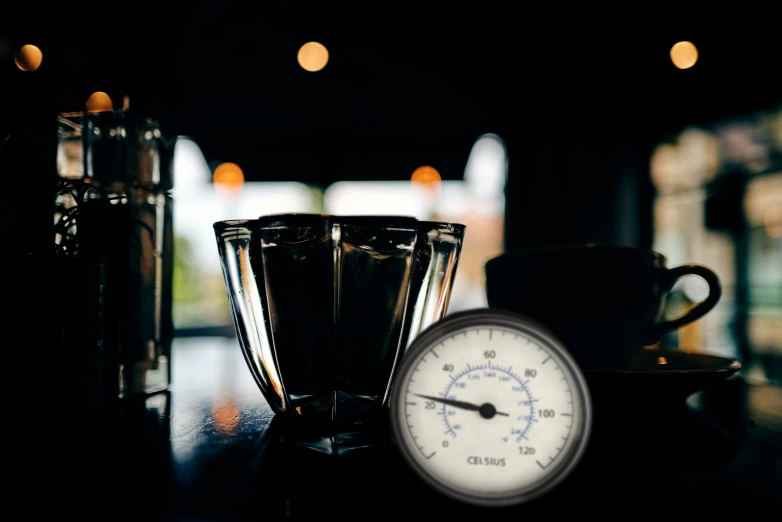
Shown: **24** °C
